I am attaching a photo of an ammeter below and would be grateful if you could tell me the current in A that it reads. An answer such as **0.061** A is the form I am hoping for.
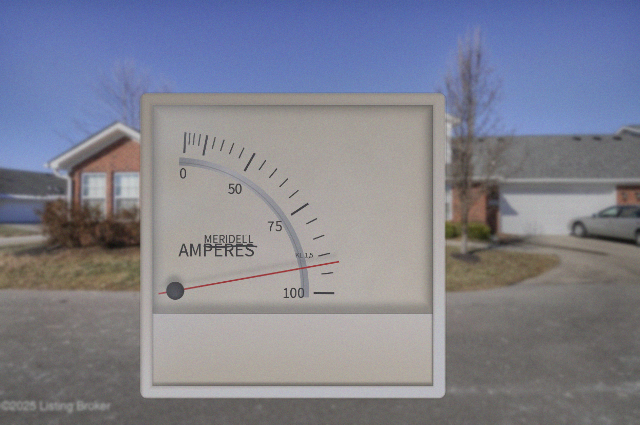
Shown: **92.5** A
